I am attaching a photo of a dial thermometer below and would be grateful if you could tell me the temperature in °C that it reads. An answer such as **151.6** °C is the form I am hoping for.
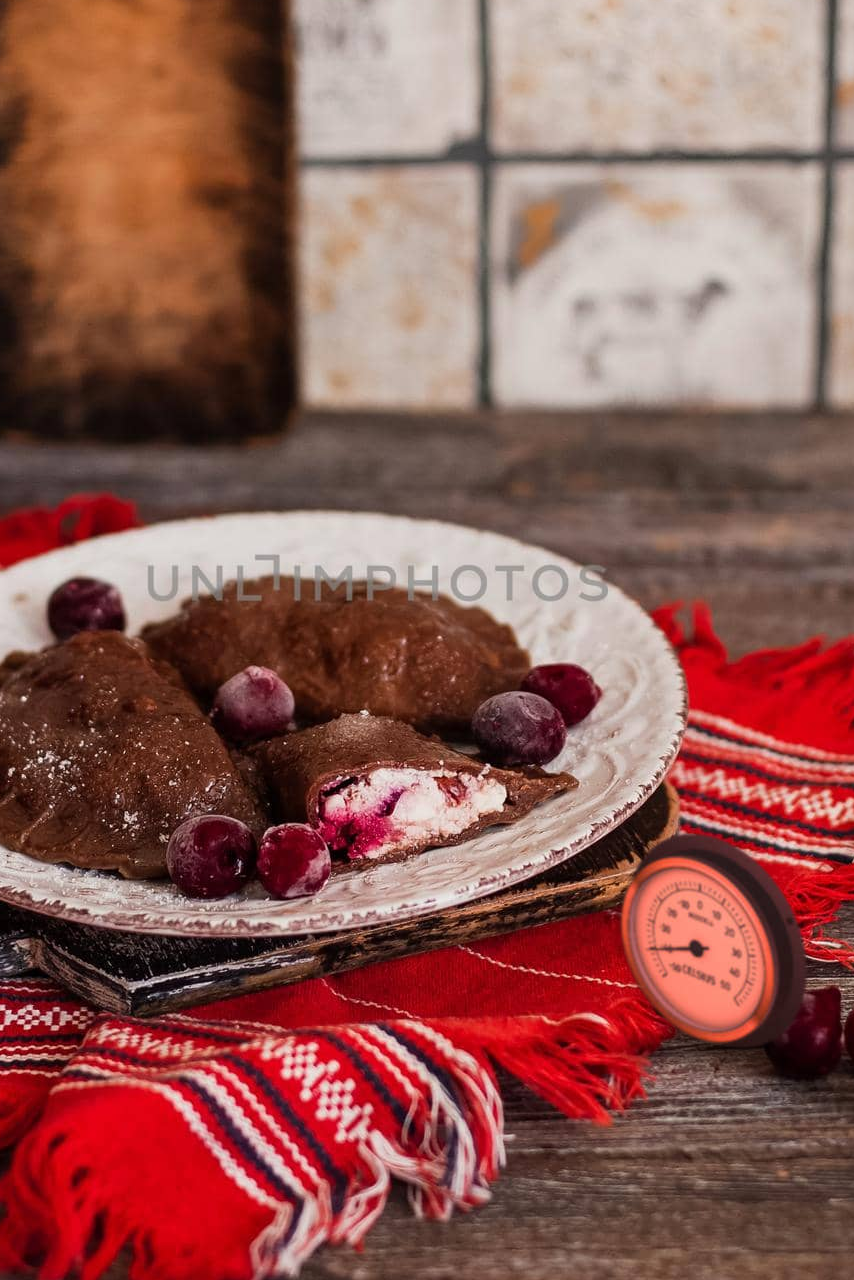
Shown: **-40** °C
